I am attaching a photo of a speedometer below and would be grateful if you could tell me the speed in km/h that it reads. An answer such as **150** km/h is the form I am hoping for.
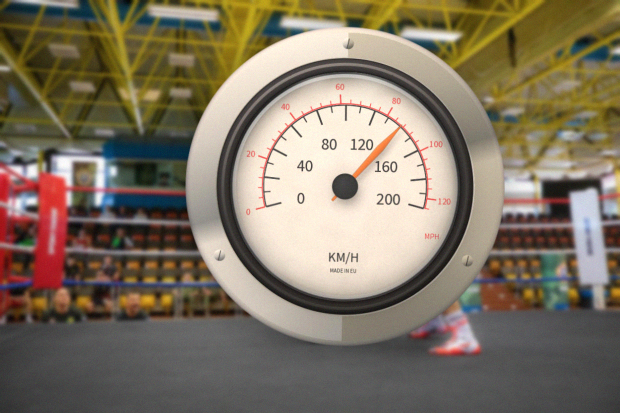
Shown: **140** km/h
